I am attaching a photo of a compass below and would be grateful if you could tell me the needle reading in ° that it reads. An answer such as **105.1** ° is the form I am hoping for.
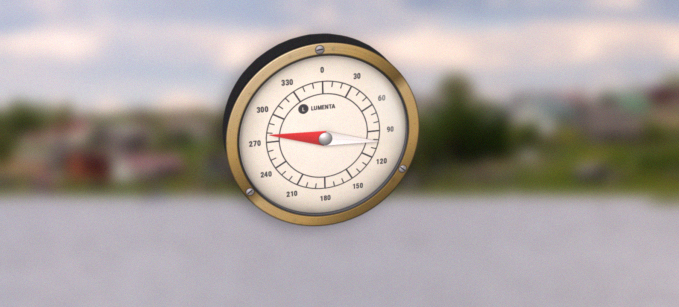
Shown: **280** °
